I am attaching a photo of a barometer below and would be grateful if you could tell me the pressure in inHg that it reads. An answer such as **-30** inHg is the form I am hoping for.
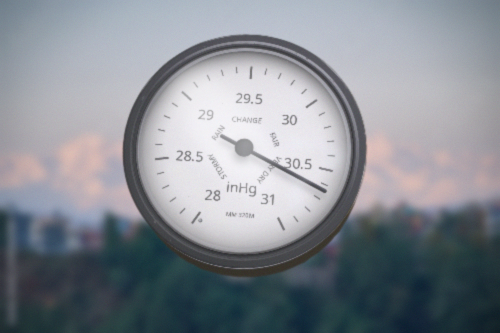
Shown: **30.65** inHg
